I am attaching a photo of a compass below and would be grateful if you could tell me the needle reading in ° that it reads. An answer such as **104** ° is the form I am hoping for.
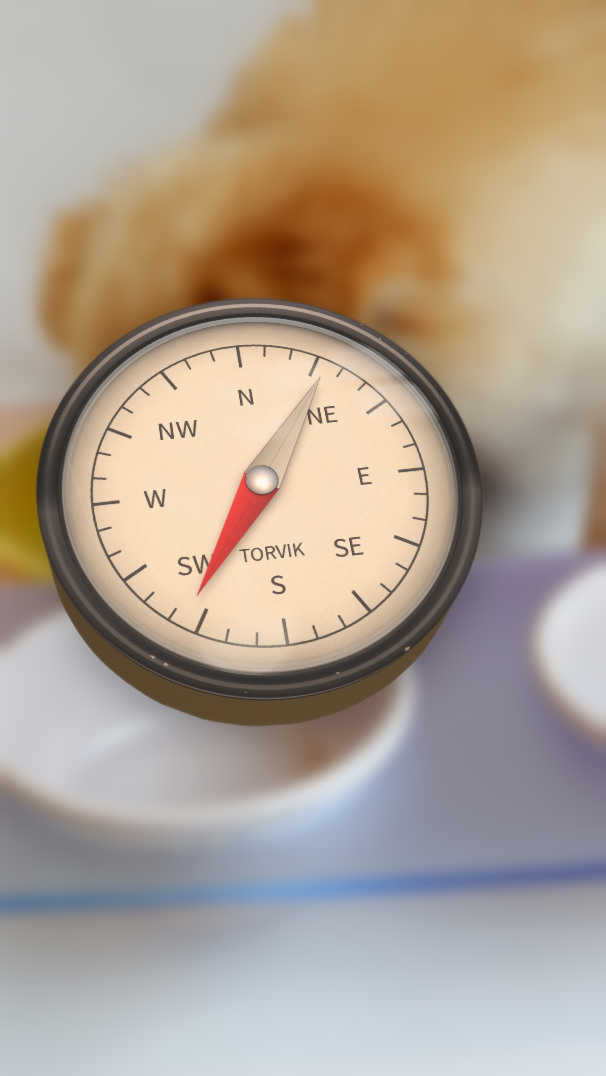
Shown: **215** °
